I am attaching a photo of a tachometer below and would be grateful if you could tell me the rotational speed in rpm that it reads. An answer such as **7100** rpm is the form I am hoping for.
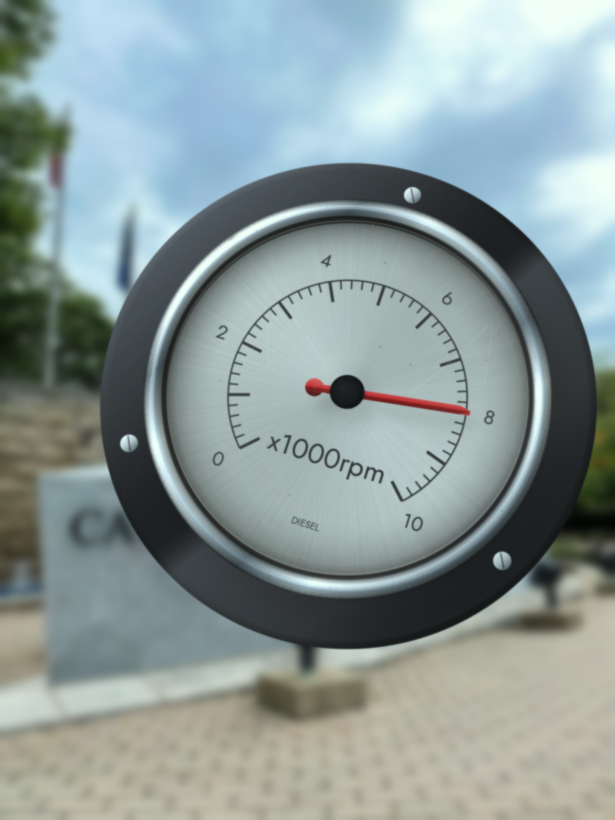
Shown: **8000** rpm
